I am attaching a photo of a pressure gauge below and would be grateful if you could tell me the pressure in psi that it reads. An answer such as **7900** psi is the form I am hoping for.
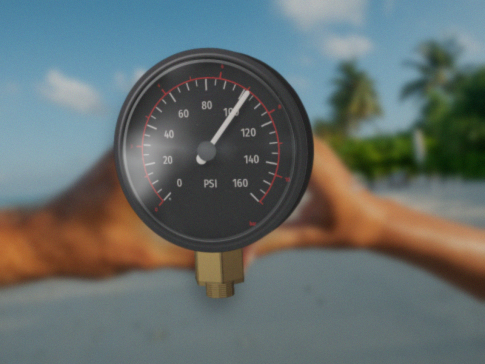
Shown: **102.5** psi
